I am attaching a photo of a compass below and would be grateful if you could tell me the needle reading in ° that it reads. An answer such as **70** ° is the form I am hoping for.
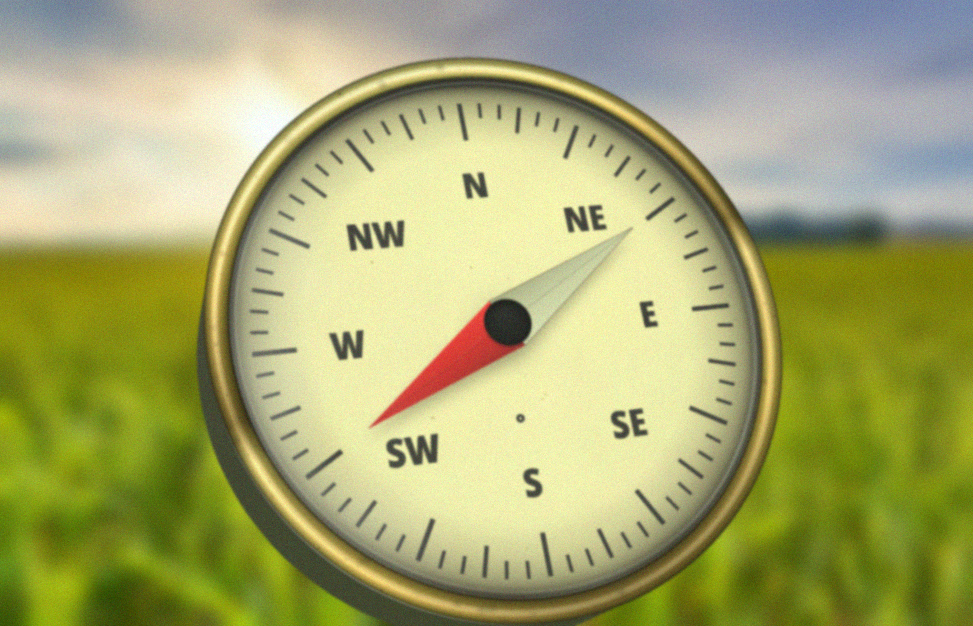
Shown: **240** °
